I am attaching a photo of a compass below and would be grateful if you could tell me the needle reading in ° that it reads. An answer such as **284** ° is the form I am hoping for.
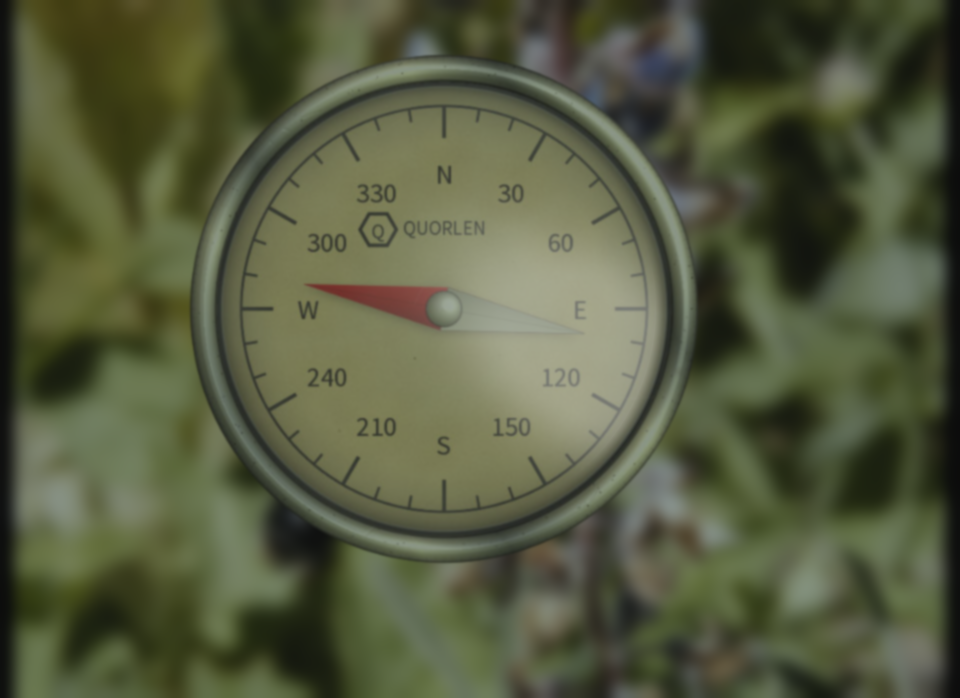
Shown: **280** °
